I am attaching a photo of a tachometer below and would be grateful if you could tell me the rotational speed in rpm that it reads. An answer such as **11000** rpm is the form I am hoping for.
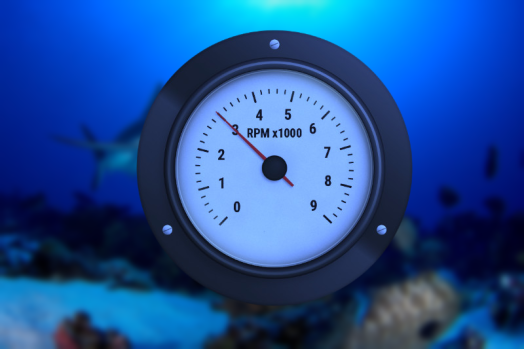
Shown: **3000** rpm
